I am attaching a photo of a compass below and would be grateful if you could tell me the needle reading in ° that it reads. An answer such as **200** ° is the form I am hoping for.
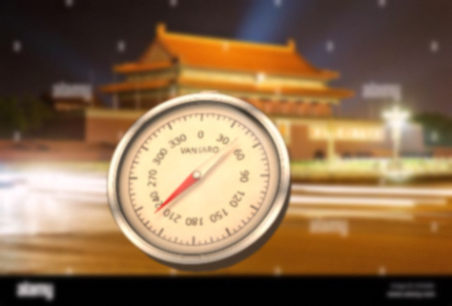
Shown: **225** °
